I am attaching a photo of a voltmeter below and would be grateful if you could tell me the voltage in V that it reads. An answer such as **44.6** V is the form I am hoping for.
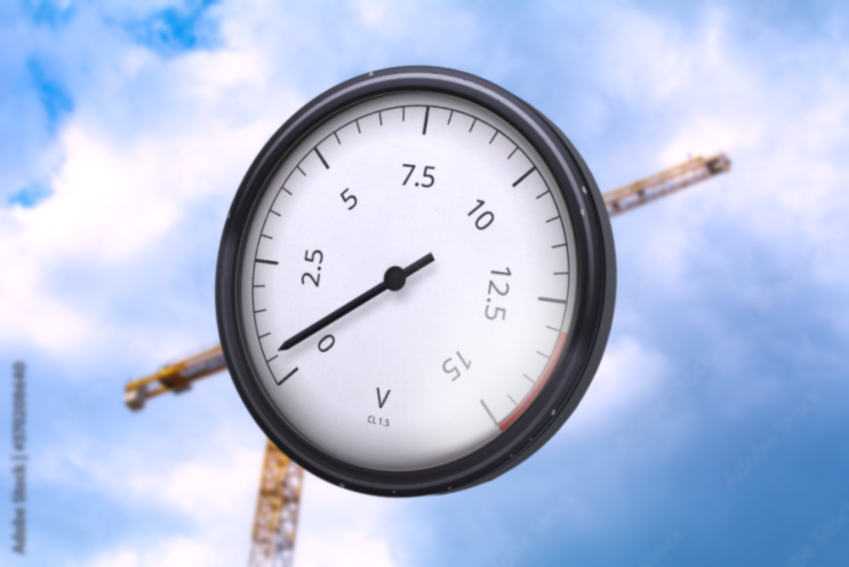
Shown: **0.5** V
